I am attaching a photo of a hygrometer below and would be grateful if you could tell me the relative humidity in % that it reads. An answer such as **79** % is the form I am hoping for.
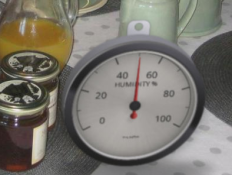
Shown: **50** %
